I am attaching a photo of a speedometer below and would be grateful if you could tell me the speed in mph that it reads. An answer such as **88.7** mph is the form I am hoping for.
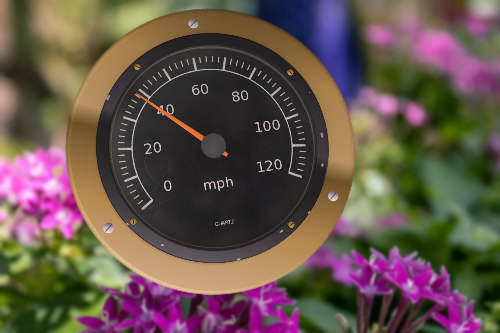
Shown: **38** mph
